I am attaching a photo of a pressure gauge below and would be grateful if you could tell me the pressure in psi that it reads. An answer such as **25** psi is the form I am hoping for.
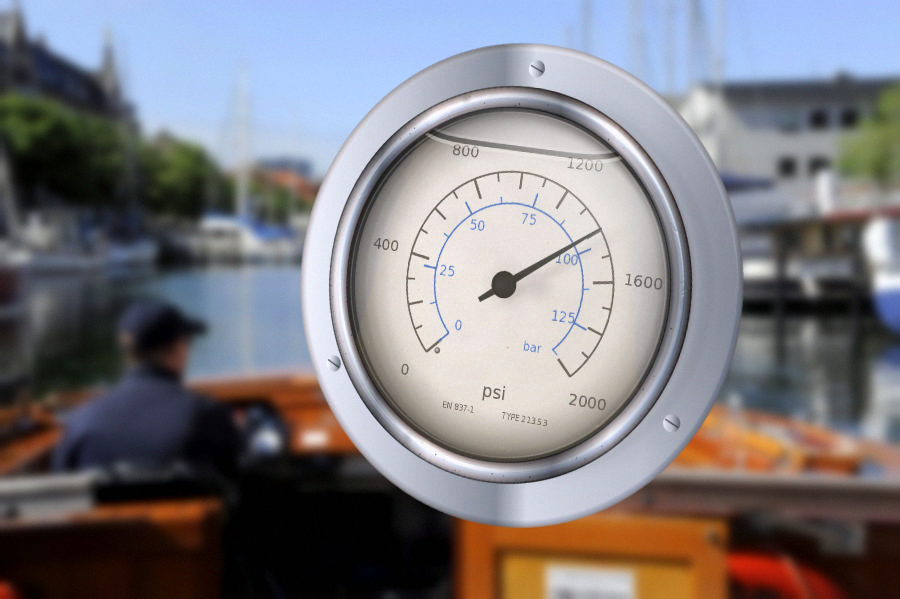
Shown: **1400** psi
